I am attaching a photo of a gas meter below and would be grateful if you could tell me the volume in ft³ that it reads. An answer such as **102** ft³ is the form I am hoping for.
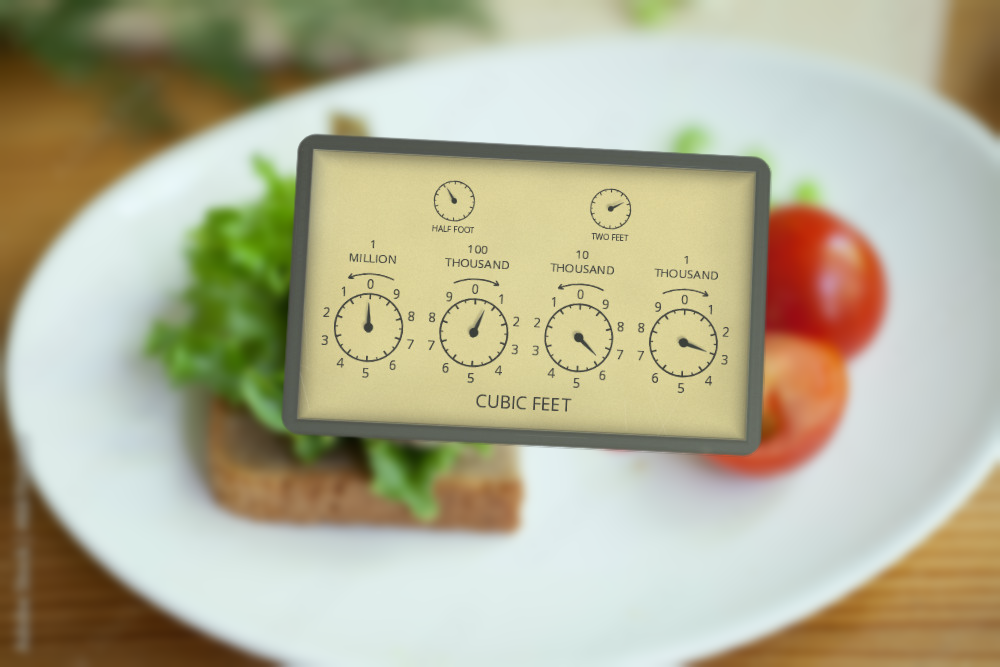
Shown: **6300** ft³
